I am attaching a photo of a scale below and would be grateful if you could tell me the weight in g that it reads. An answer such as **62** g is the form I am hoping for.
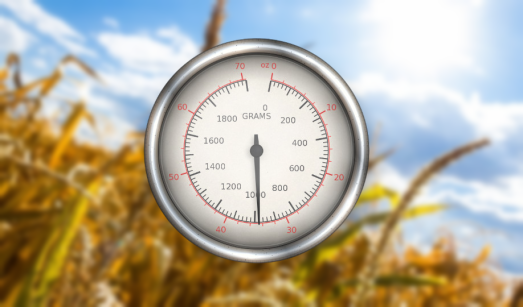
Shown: **980** g
